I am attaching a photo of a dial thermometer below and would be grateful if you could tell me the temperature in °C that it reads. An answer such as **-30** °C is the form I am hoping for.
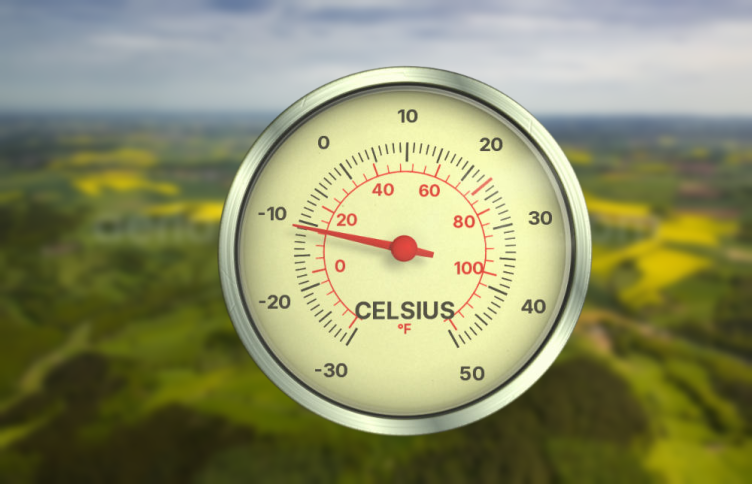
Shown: **-11** °C
